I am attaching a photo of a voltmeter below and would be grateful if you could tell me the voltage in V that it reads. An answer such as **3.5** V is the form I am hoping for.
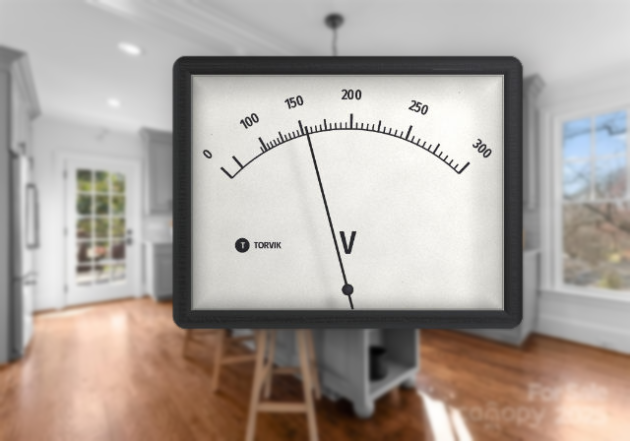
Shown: **155** V
